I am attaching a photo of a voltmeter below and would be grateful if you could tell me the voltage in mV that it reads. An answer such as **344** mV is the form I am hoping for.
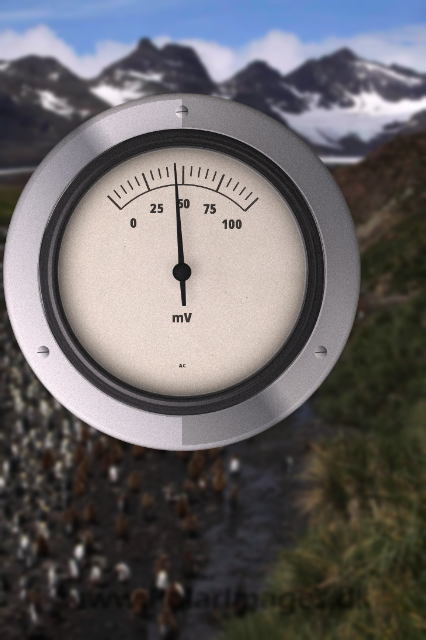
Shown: **45** mV
